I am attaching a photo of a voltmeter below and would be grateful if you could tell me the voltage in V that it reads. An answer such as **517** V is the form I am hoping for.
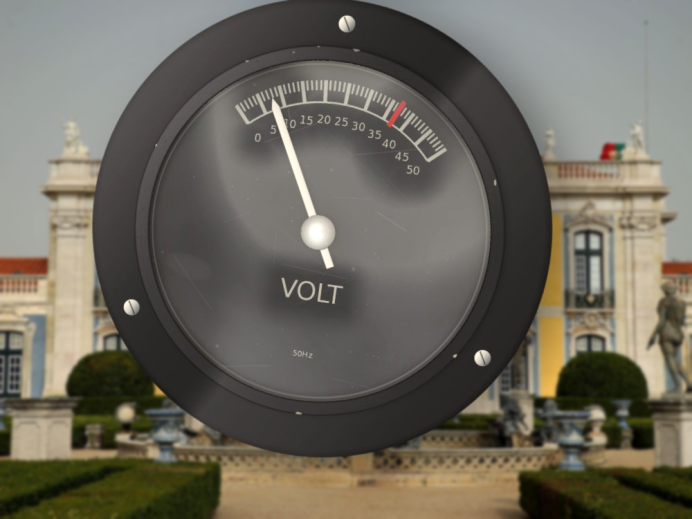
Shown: **8** V
